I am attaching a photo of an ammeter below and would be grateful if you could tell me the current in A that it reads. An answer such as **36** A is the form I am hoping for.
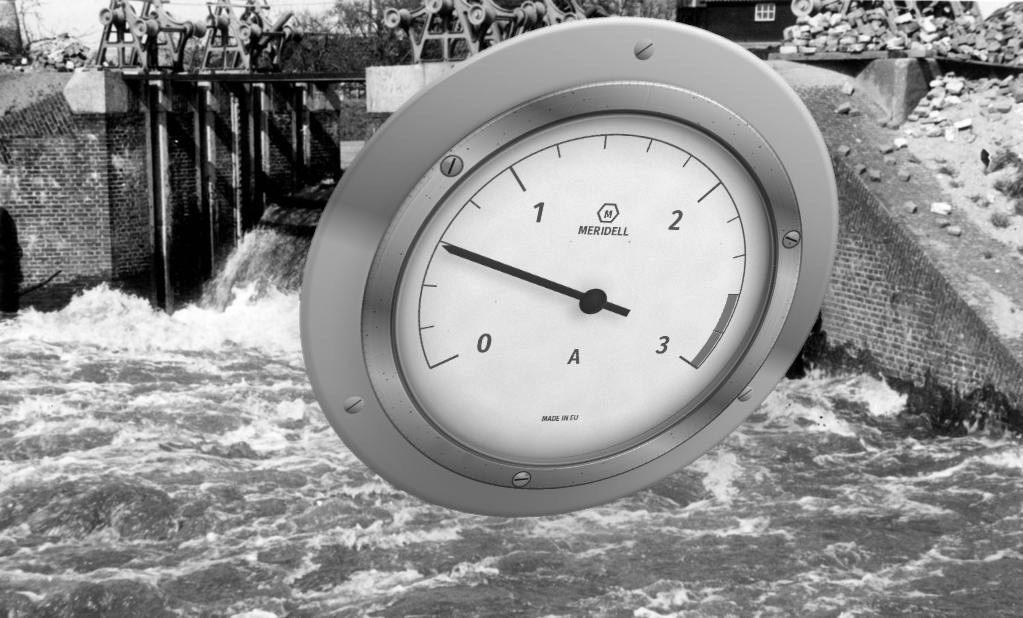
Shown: **0.6** A
